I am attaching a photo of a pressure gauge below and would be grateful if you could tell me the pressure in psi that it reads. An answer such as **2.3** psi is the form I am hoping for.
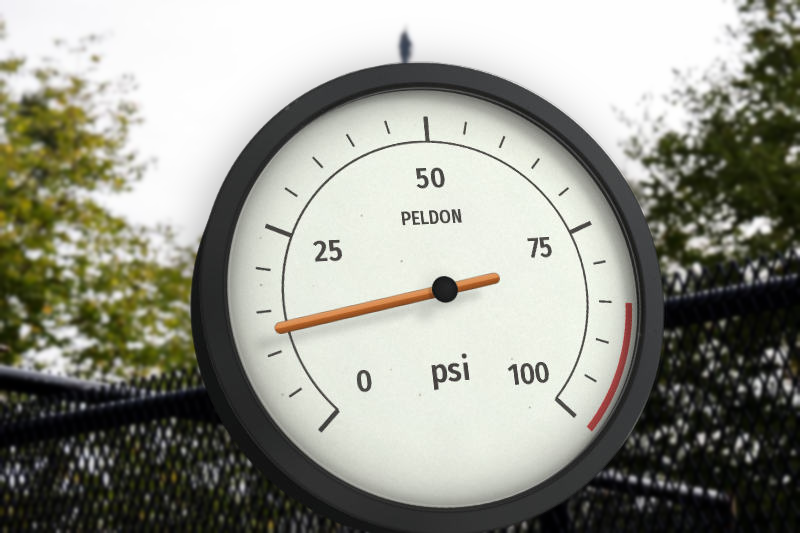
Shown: **12.5** psi
